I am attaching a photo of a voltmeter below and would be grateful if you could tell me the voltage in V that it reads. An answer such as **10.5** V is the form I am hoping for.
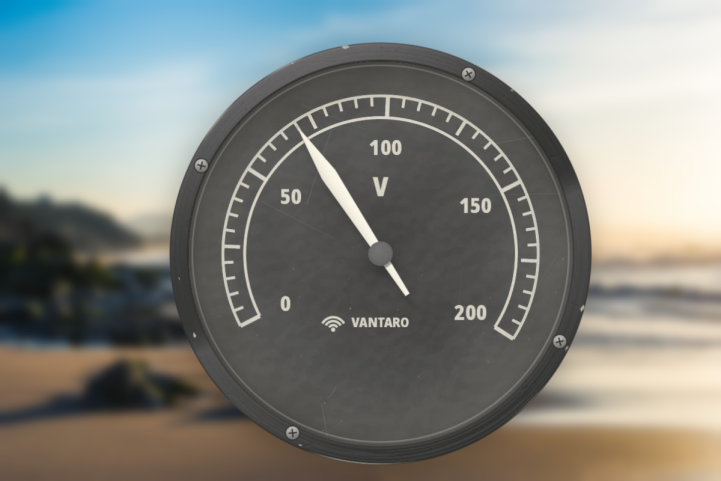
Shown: **70** V
